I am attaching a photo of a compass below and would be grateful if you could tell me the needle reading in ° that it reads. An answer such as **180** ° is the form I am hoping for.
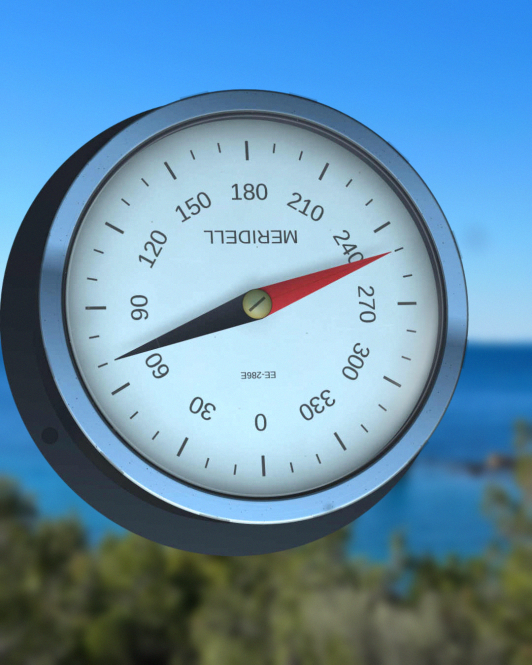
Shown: **250** °
